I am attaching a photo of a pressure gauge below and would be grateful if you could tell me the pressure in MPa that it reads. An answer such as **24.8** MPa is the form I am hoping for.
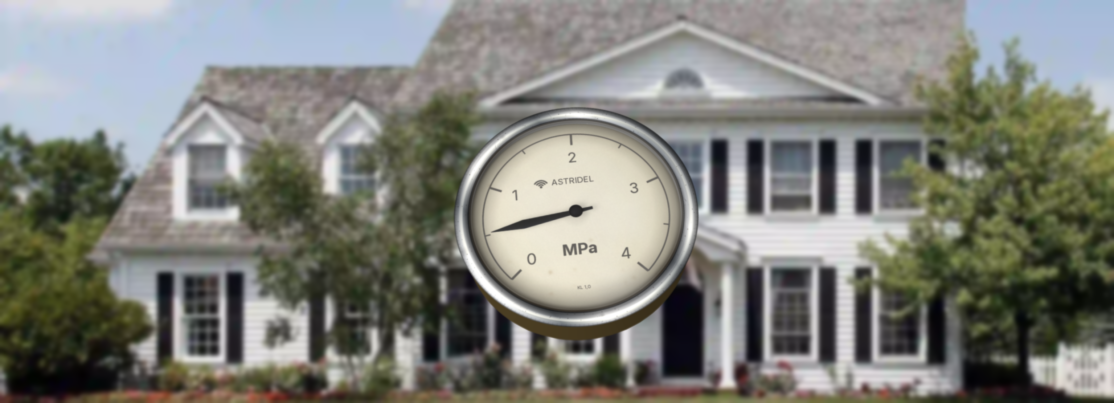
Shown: **0.5** MPa
